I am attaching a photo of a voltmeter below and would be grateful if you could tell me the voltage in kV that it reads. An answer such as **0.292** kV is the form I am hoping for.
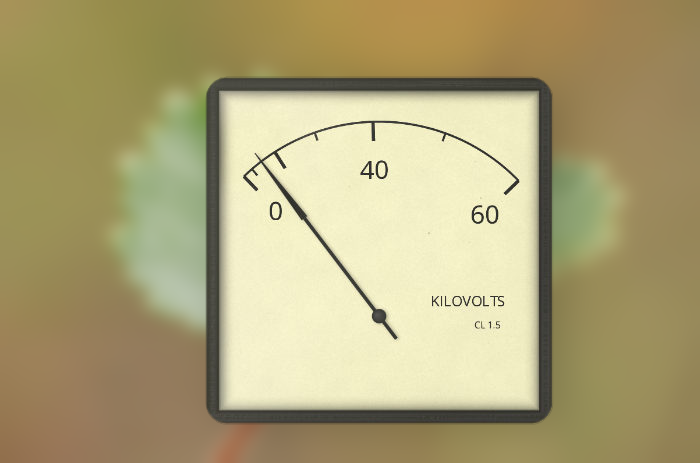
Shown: **15** kV
